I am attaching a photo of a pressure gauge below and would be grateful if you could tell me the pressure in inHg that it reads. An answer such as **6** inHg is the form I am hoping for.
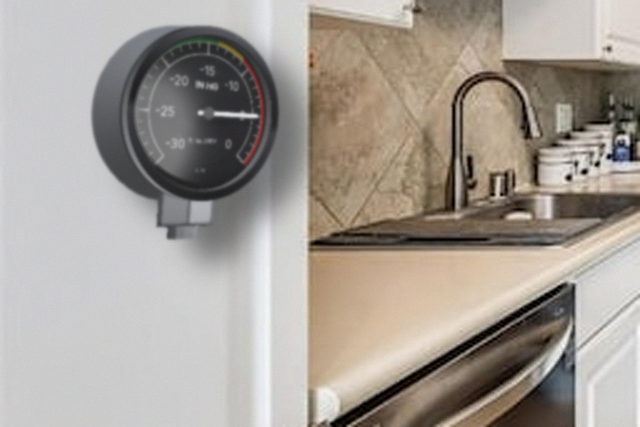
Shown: **-5** inHg
